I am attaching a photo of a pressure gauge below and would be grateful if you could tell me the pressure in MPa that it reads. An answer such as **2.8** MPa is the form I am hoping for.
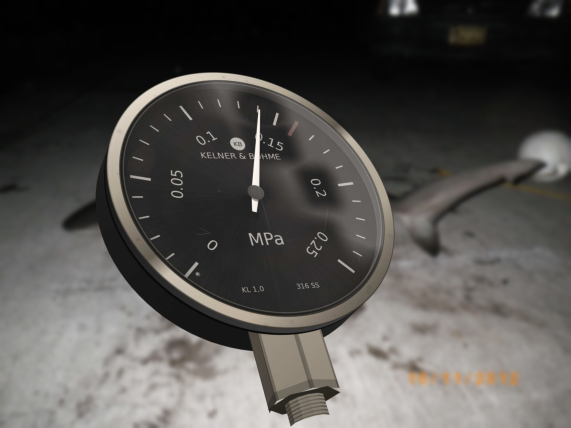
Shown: **0.14** MPa
